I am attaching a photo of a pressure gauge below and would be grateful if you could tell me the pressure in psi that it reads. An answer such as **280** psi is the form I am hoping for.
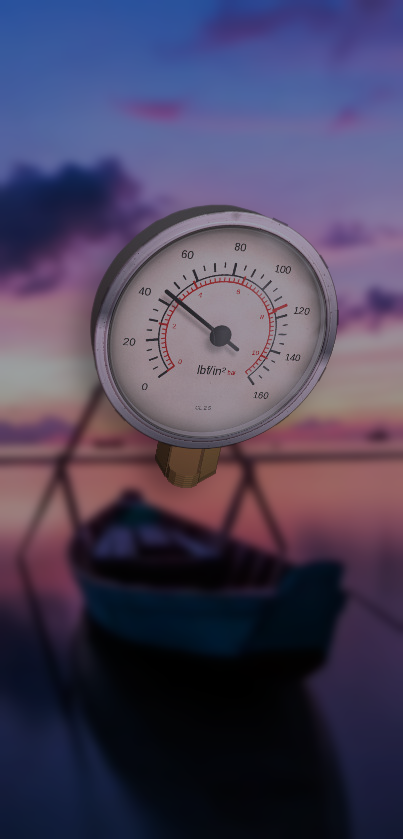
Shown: **45** psi
